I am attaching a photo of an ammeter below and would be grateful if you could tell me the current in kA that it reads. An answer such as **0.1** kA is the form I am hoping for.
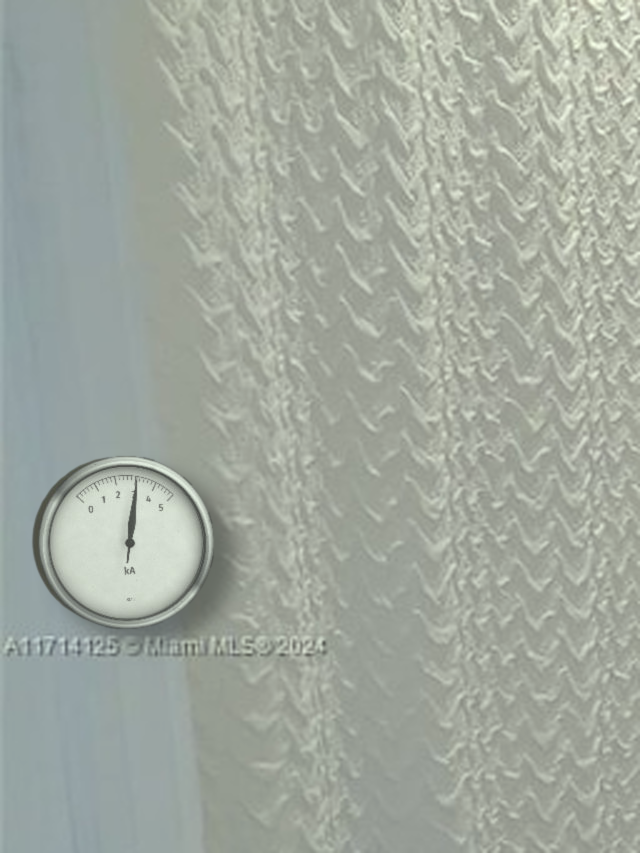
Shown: **3** kA
